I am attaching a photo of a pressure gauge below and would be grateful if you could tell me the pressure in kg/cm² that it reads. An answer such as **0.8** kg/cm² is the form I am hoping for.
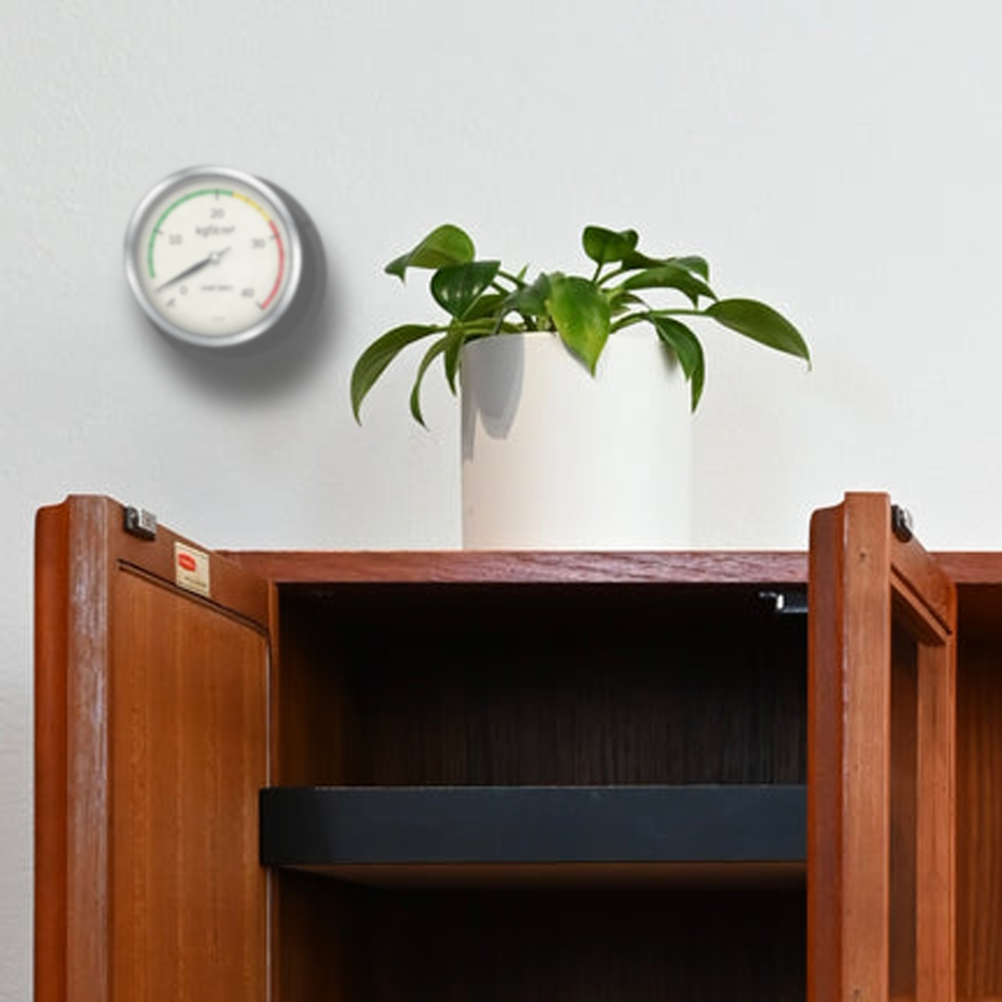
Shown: **2** kg/cm²
